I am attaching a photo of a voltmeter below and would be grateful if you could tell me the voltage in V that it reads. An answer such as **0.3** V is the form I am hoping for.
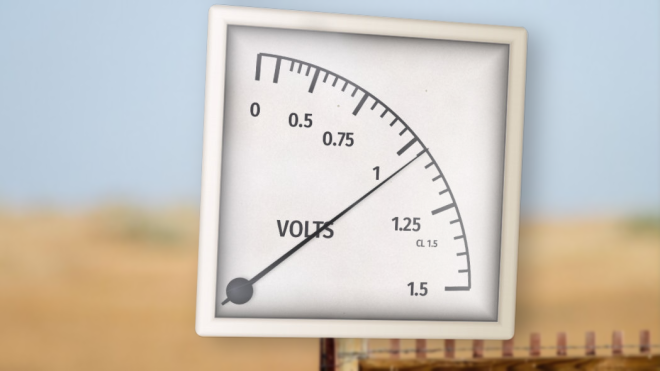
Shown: **1.05** V
